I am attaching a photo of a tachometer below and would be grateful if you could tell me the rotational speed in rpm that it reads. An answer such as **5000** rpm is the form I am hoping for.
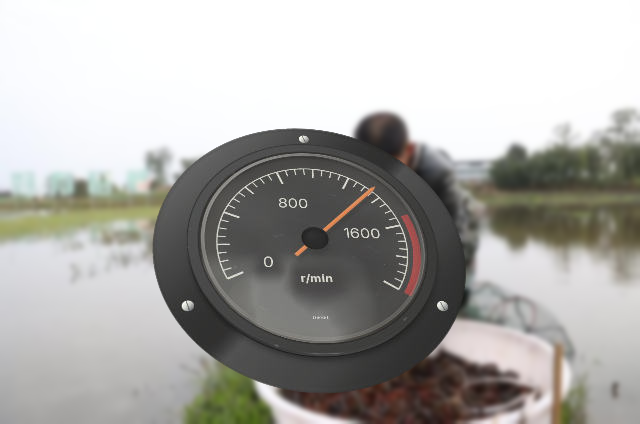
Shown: **1350** rpm
